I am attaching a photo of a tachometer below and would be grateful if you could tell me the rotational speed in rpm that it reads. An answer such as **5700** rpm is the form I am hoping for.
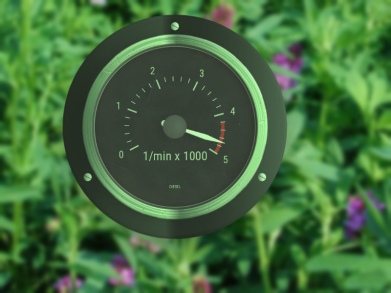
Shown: **4700** rpm
